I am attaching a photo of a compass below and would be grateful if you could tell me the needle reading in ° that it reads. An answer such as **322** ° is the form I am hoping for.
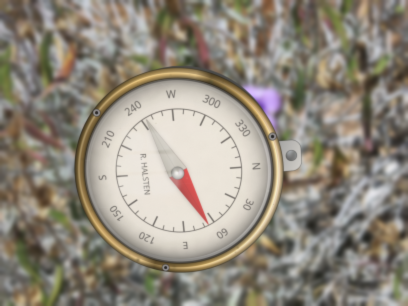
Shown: **65** °
